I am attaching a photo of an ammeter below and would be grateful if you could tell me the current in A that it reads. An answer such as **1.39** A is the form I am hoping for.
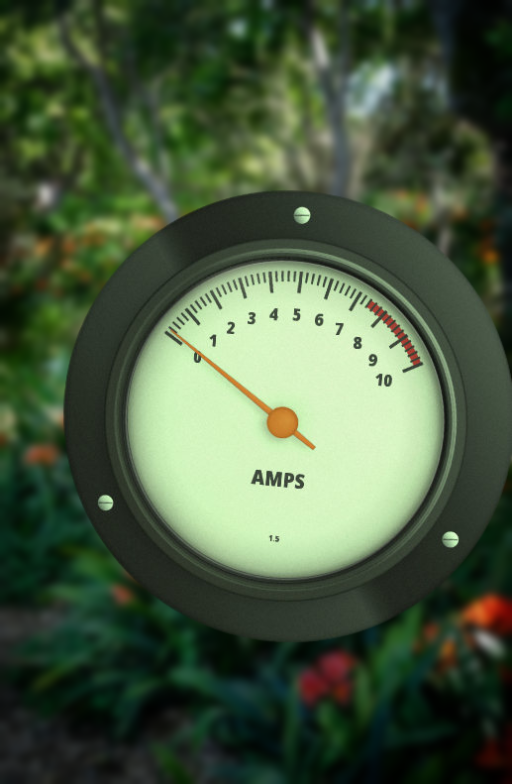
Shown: **0.2** A
